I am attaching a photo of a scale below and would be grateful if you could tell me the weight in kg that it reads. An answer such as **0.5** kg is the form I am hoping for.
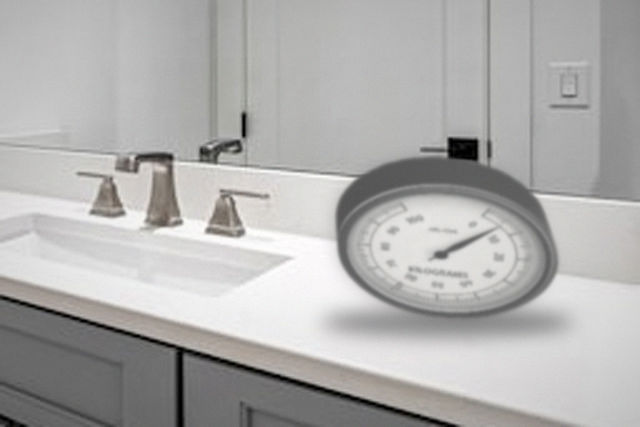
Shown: **5** kg
